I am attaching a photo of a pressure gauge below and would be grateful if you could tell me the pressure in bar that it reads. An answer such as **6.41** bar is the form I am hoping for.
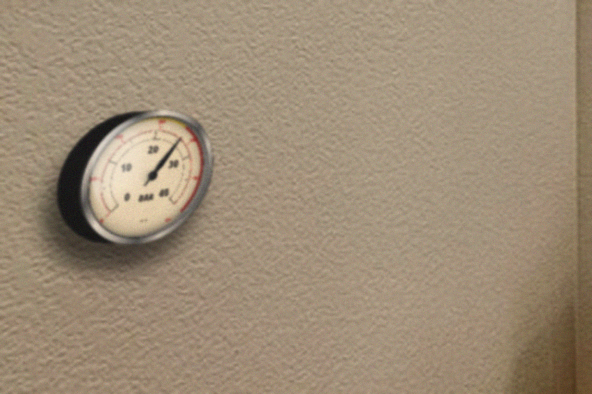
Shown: **25** bar
